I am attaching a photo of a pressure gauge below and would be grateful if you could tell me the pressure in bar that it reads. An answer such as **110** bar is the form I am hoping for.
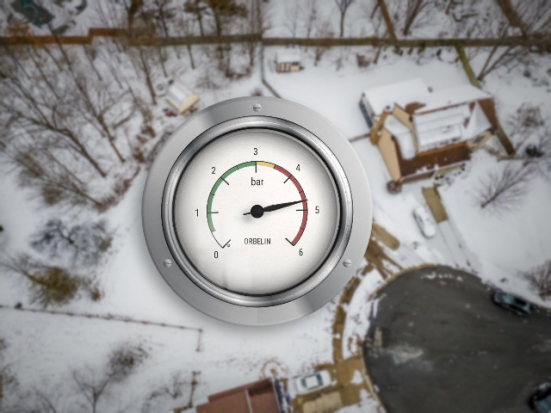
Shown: **4.75** bar
